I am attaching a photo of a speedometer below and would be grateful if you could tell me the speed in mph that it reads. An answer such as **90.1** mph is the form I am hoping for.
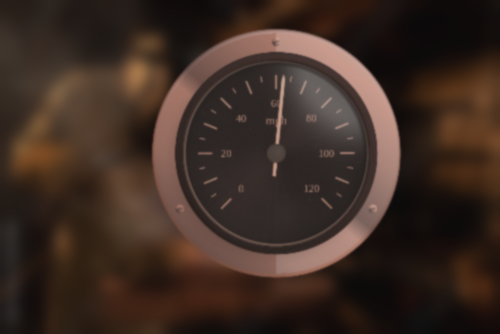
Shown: **62.5** mph
